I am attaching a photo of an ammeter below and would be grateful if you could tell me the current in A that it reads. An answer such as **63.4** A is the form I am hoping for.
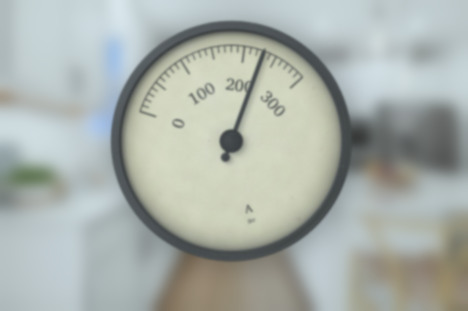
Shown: **230** A
